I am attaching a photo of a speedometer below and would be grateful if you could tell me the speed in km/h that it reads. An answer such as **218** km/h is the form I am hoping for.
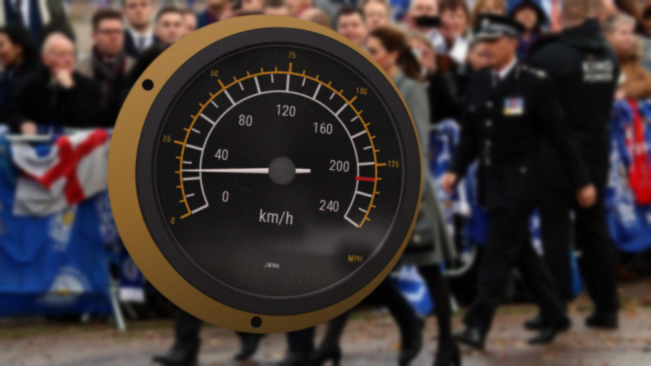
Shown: **25** km/h
